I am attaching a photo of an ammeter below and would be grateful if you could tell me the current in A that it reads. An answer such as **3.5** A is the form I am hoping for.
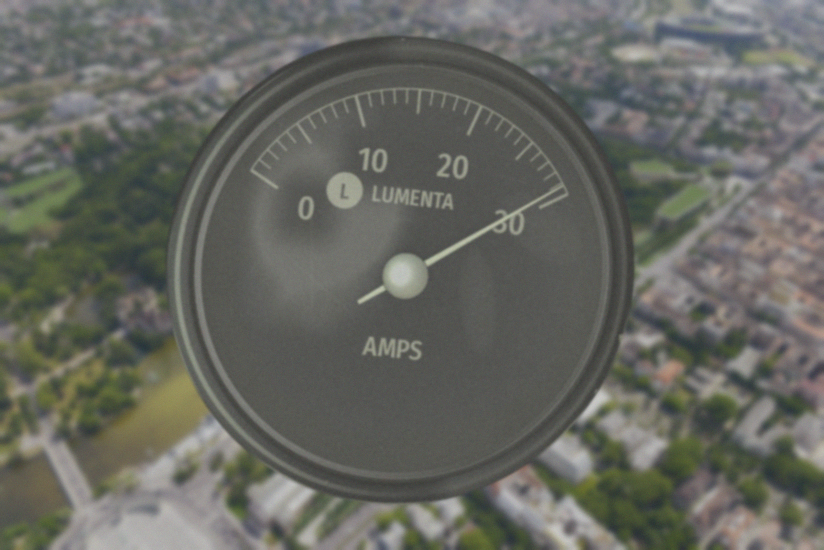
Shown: **29** A
